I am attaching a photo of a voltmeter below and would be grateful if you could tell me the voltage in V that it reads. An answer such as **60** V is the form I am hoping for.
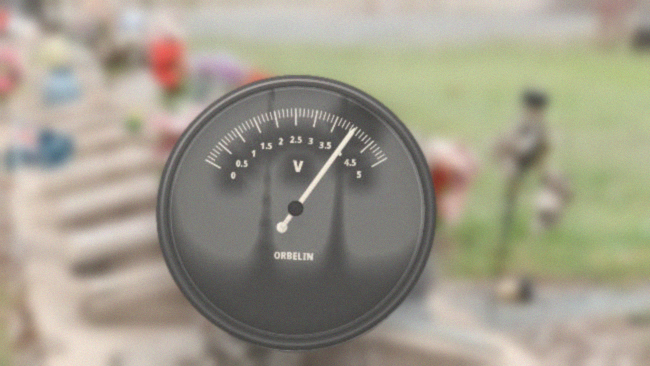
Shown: **4** V
